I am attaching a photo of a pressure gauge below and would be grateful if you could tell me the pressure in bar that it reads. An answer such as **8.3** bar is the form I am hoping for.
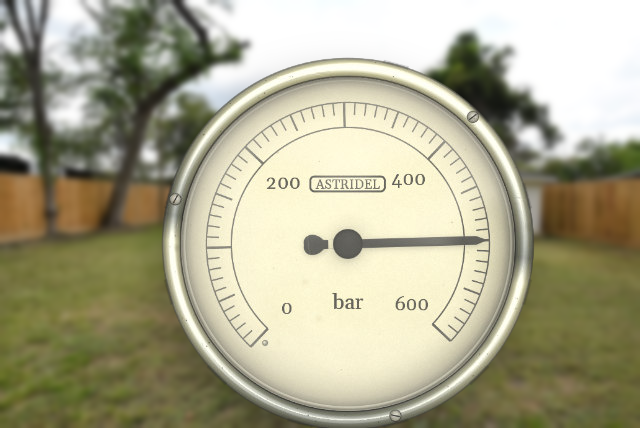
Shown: **500** bar
